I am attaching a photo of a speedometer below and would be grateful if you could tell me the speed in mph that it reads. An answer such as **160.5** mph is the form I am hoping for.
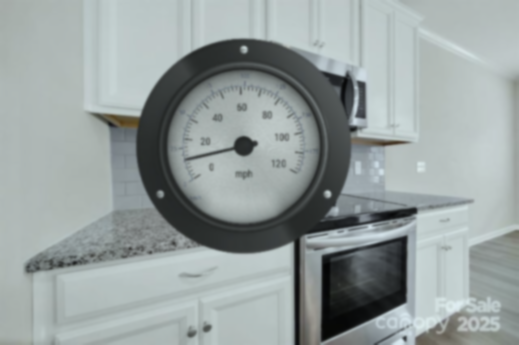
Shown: **10** mph
